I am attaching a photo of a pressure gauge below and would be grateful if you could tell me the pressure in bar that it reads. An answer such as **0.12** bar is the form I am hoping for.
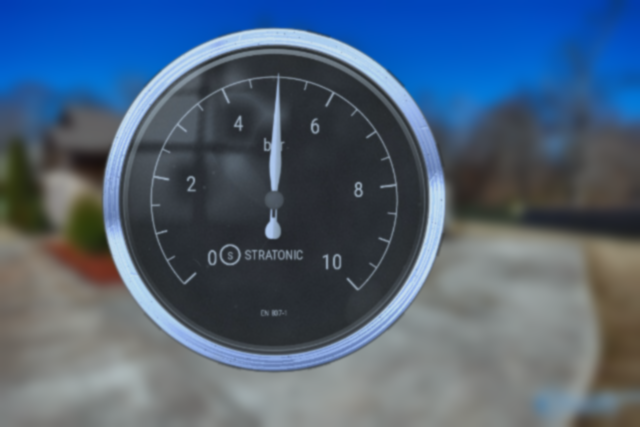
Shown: **5** bar
